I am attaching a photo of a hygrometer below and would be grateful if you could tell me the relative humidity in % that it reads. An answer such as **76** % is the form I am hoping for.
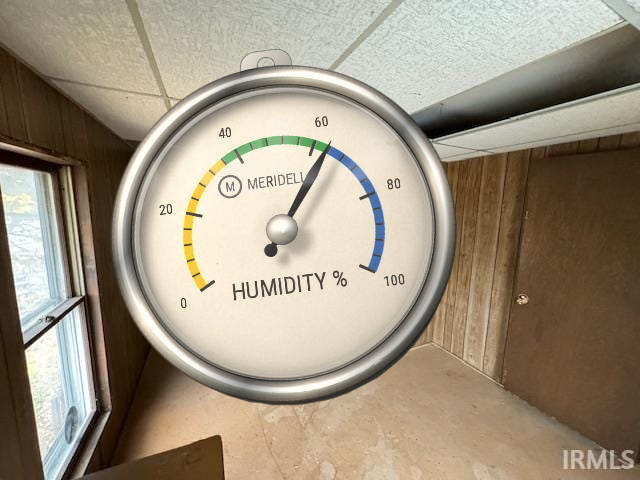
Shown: **64** %
